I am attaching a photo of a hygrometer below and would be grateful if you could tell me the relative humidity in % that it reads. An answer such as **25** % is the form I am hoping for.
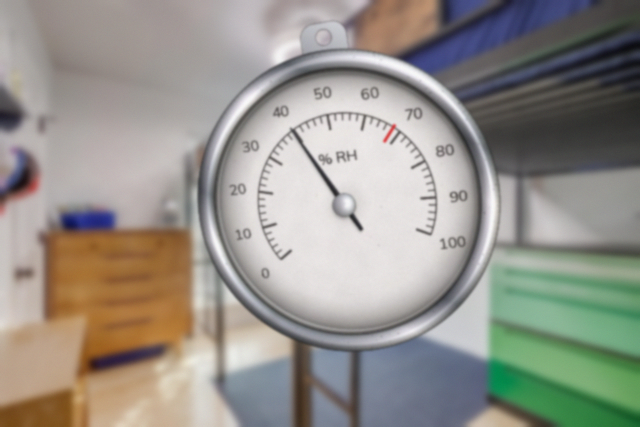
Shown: **40** %
